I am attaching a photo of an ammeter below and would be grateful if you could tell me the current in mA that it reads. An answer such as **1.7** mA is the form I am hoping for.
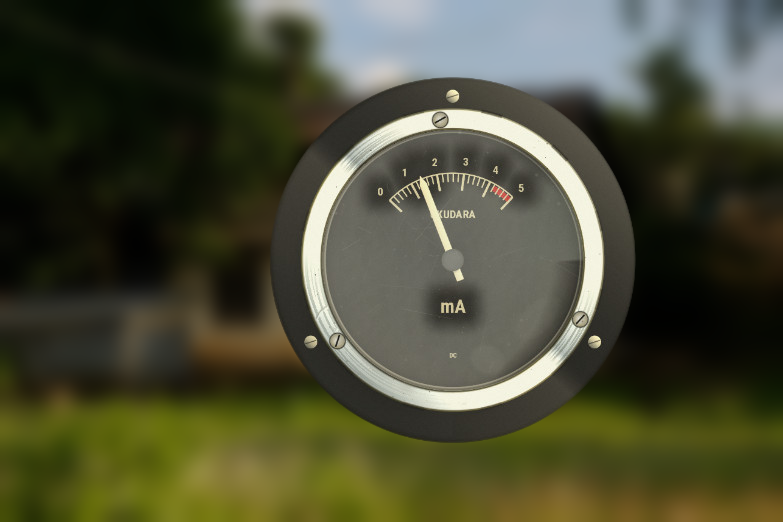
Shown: **1.4** mA
